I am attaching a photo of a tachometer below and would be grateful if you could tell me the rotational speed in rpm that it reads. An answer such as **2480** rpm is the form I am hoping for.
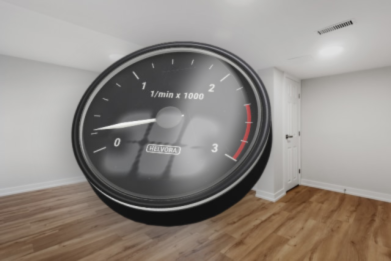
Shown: **200** rpm
